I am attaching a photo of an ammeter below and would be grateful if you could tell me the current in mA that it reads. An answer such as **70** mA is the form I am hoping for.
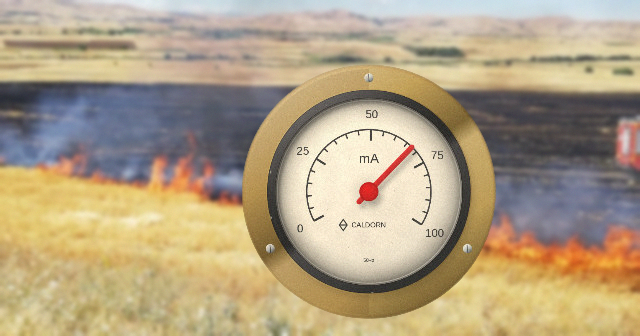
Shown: **67.5** mA
